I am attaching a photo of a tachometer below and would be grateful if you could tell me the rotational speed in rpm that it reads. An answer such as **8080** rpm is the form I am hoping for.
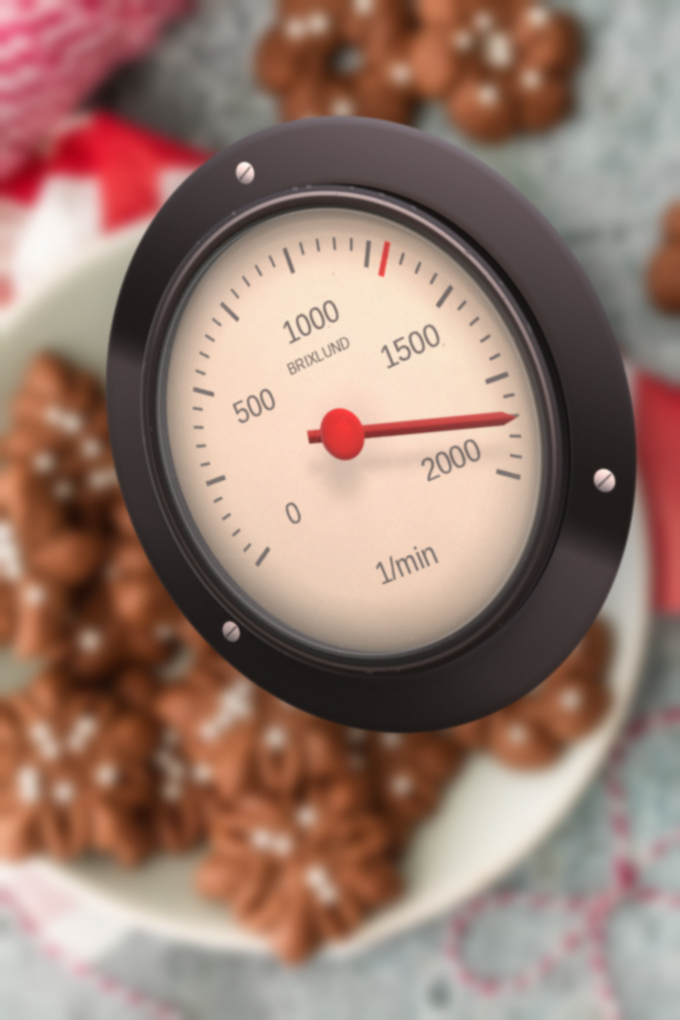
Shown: **1850** rpm
